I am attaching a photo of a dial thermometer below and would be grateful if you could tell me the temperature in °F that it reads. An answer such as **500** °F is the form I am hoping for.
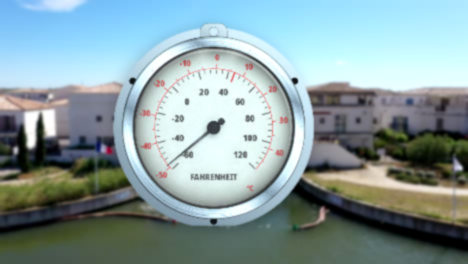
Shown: **-56** °F
